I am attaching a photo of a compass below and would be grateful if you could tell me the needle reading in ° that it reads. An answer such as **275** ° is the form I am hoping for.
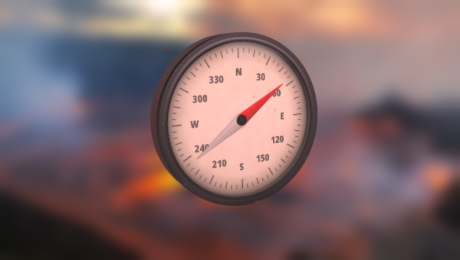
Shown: **55** °
